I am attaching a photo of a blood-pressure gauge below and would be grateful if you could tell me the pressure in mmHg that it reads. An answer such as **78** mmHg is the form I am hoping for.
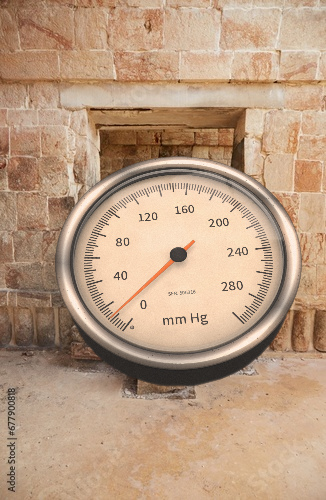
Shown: **10** mmHg
